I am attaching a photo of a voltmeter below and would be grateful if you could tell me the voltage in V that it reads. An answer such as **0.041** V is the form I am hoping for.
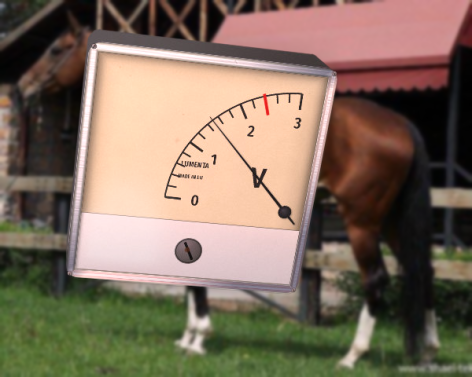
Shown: **1.5** V
